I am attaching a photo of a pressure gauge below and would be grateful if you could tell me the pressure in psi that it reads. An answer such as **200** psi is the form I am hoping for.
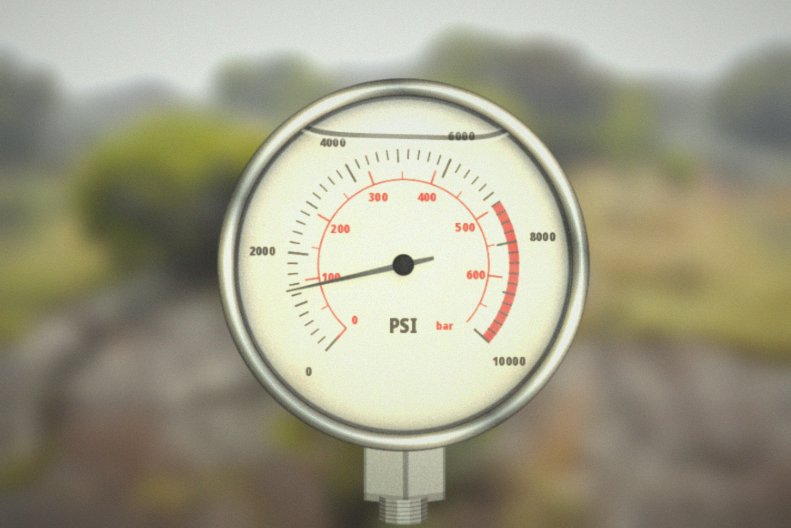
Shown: **1300** psi
